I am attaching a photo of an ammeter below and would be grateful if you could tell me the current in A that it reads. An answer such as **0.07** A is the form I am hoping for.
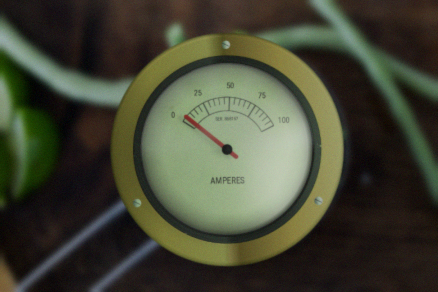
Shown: **5** A
